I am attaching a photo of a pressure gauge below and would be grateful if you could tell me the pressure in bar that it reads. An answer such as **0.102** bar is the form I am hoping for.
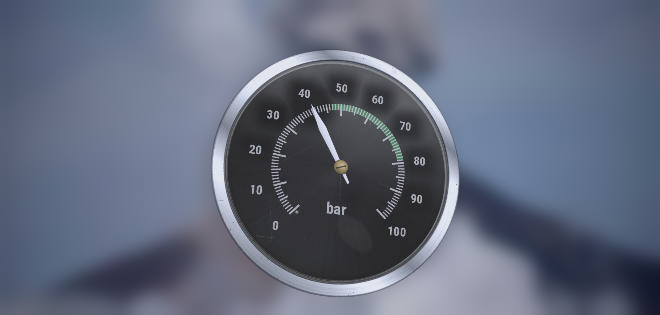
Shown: **40** bar
